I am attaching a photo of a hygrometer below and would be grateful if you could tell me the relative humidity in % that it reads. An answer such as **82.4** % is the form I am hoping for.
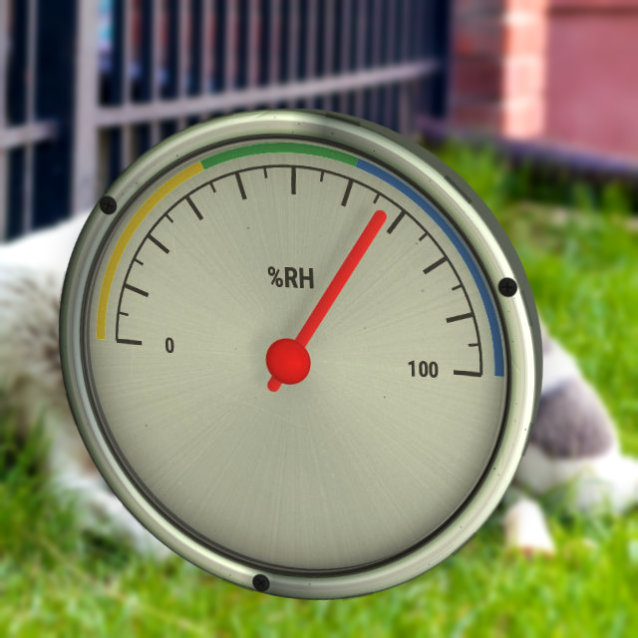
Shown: **67.5** %
